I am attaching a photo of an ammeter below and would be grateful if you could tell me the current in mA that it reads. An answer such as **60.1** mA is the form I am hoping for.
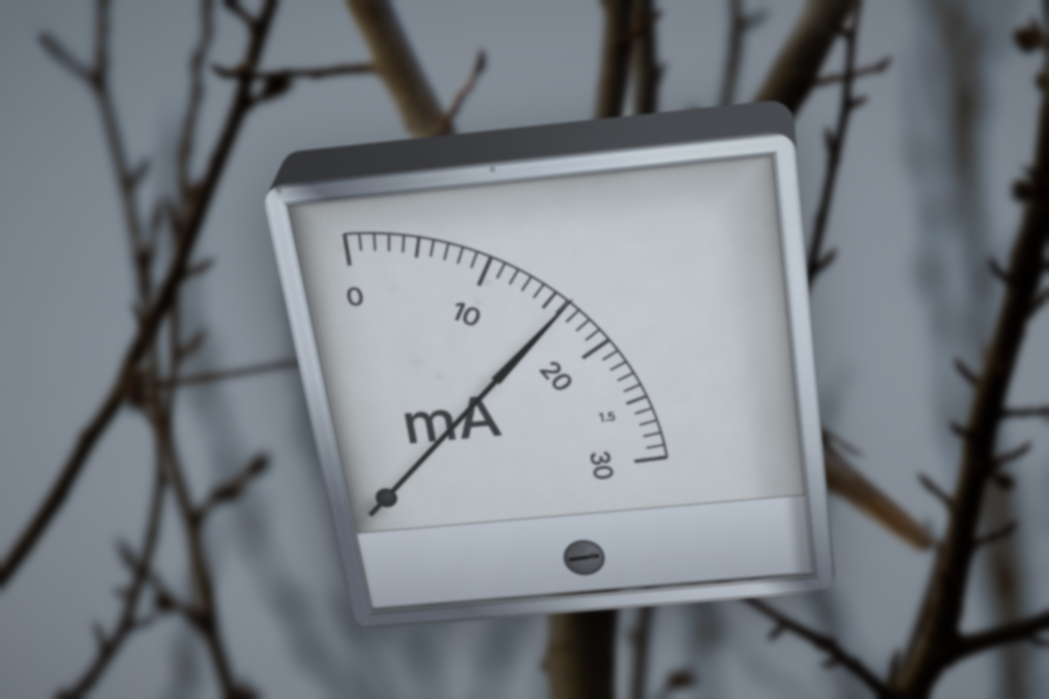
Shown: **16** mA
